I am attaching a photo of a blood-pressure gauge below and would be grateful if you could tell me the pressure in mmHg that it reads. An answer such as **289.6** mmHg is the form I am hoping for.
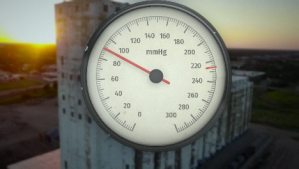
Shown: **90** mmHg
